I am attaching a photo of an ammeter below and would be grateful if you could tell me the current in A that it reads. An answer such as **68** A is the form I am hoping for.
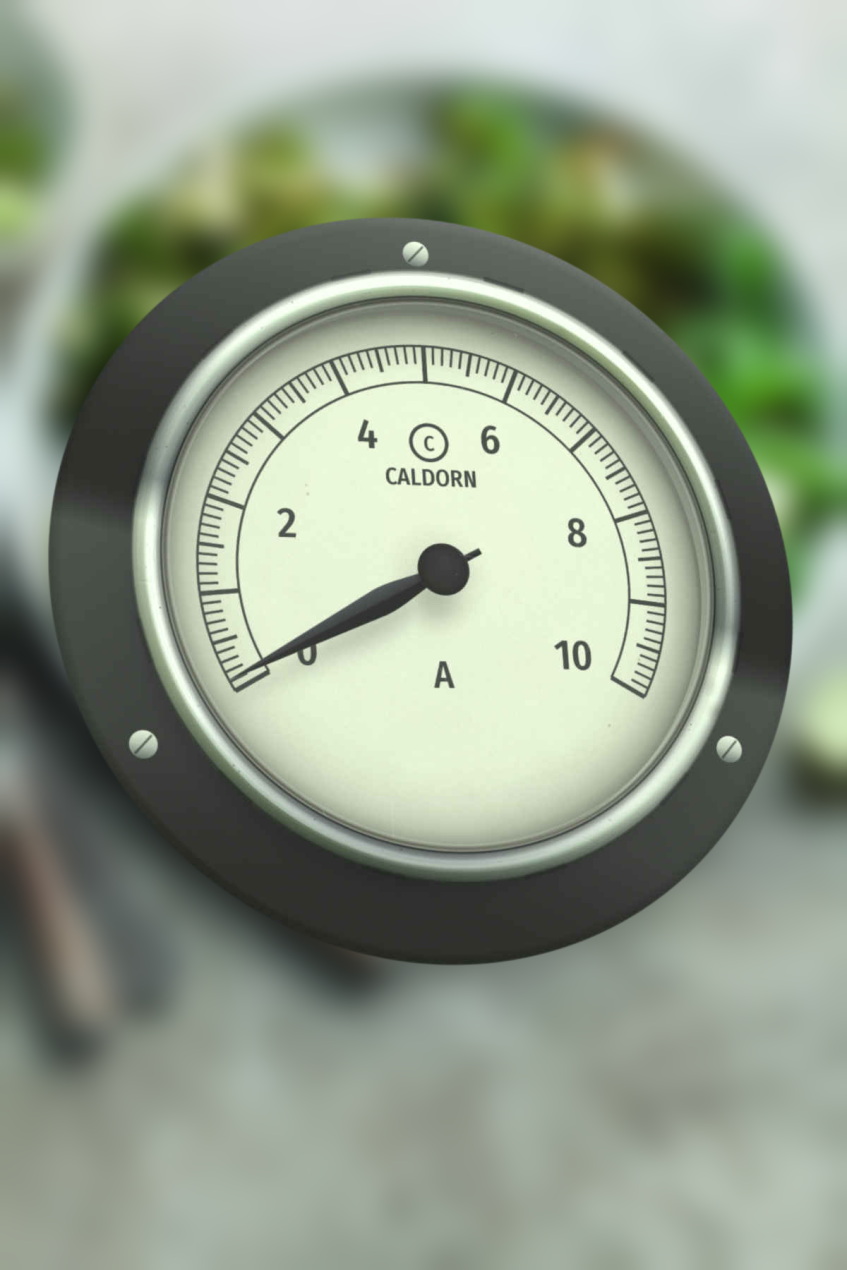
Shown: **0.1** A
